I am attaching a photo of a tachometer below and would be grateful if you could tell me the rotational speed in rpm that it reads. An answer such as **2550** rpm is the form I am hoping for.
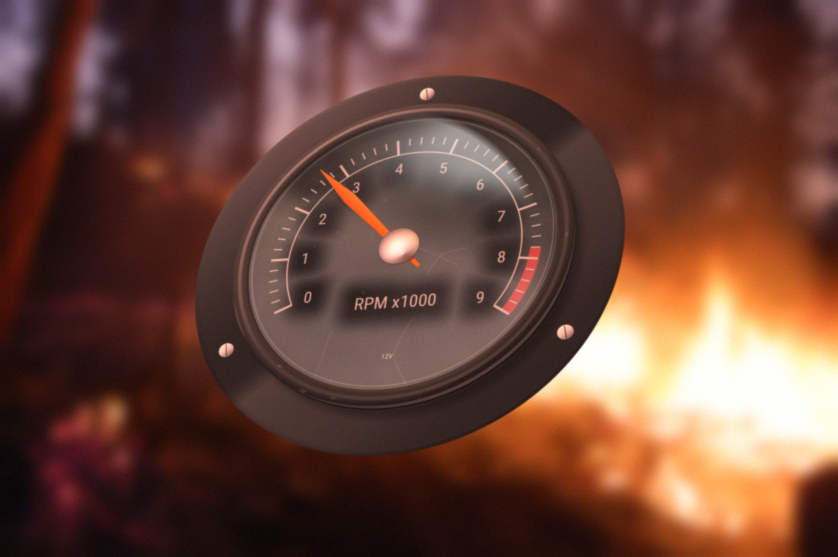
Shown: **2700** rpm
